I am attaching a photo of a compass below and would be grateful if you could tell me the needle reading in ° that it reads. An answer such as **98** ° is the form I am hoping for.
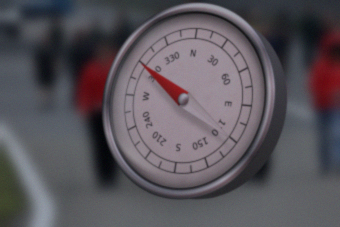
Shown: **300** °
